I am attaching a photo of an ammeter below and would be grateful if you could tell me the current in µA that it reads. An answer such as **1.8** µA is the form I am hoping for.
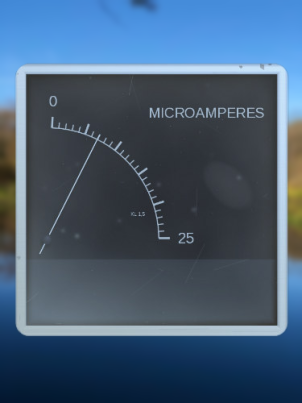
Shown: **7** µA
